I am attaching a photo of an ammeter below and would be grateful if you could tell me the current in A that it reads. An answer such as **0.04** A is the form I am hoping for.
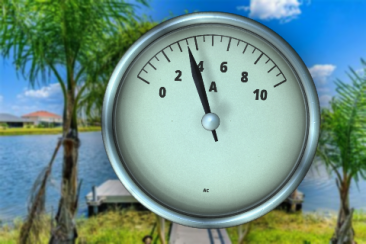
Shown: **3.5** A
